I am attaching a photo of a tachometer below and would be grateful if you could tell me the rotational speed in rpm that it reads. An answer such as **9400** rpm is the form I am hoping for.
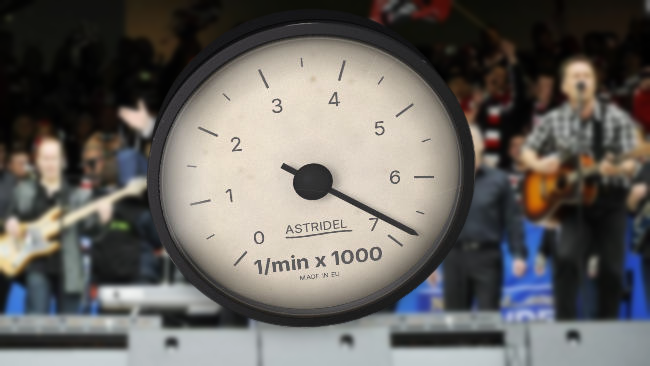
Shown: **6750** rpm
